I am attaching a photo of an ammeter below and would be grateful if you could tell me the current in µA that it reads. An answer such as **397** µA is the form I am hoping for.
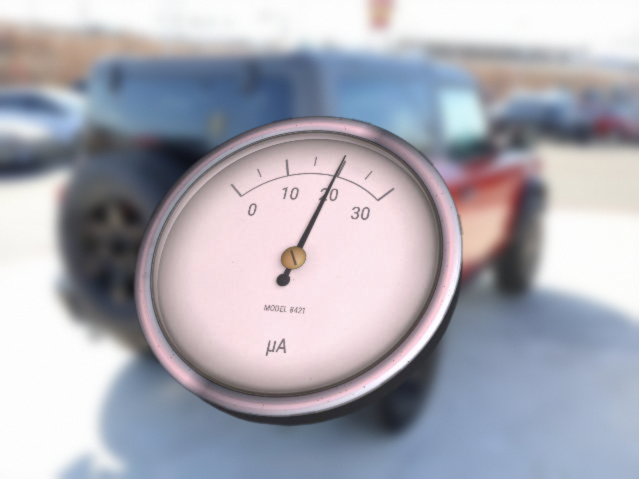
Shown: **20** µA
